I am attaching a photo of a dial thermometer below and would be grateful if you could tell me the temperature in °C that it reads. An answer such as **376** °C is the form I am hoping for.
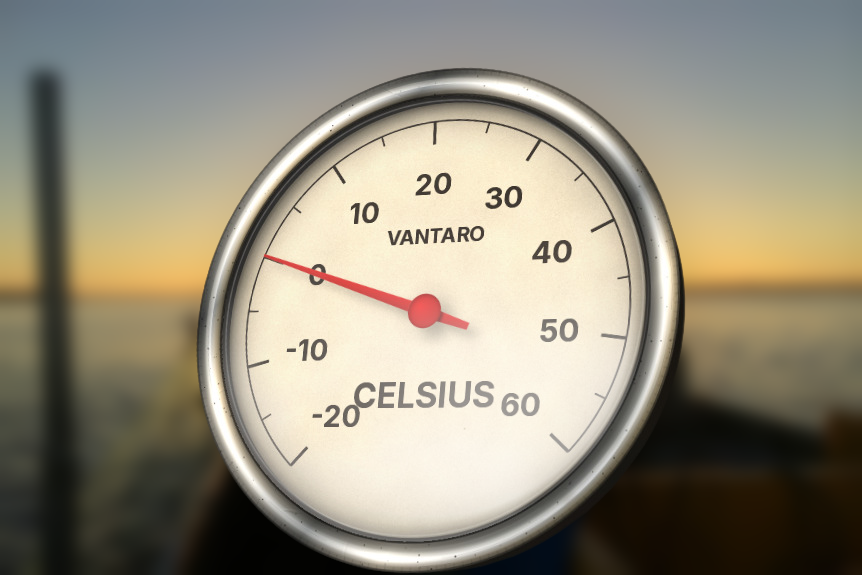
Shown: **0** °C
